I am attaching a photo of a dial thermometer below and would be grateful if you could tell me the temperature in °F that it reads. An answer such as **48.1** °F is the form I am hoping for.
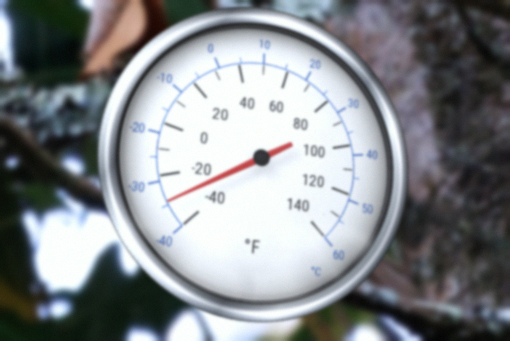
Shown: **-30** °F
